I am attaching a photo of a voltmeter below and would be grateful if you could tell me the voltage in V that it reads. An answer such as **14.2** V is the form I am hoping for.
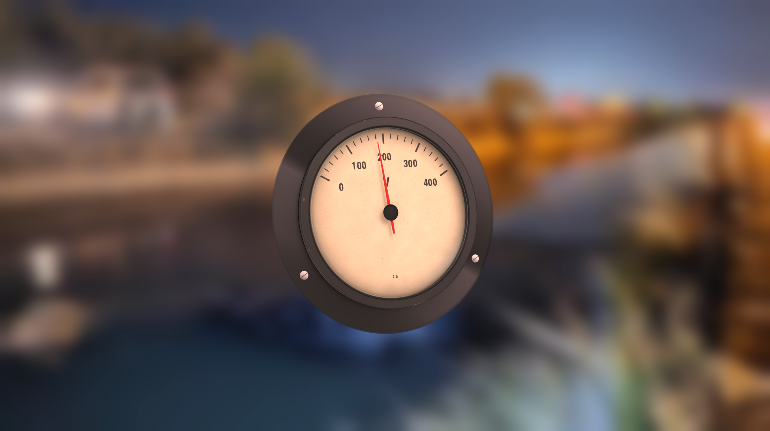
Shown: **180** V
